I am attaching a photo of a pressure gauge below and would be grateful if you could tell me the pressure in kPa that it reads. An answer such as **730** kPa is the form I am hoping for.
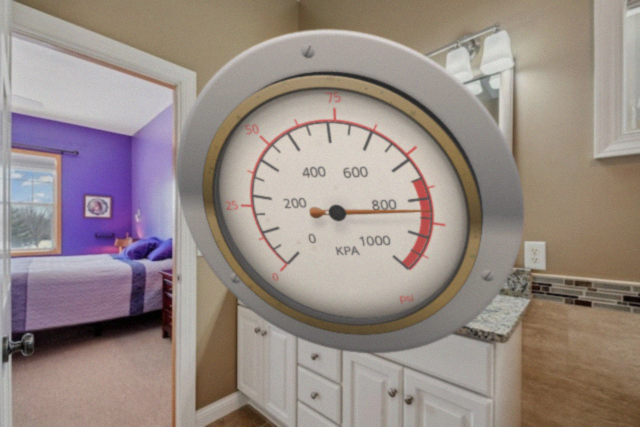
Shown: **825** kPa
